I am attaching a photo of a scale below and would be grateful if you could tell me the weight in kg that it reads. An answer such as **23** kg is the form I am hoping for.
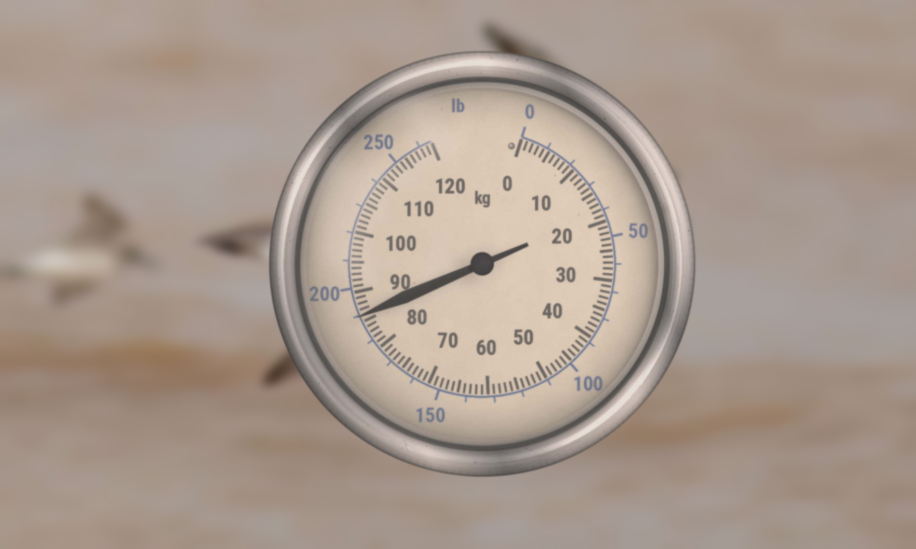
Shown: **86** kg
